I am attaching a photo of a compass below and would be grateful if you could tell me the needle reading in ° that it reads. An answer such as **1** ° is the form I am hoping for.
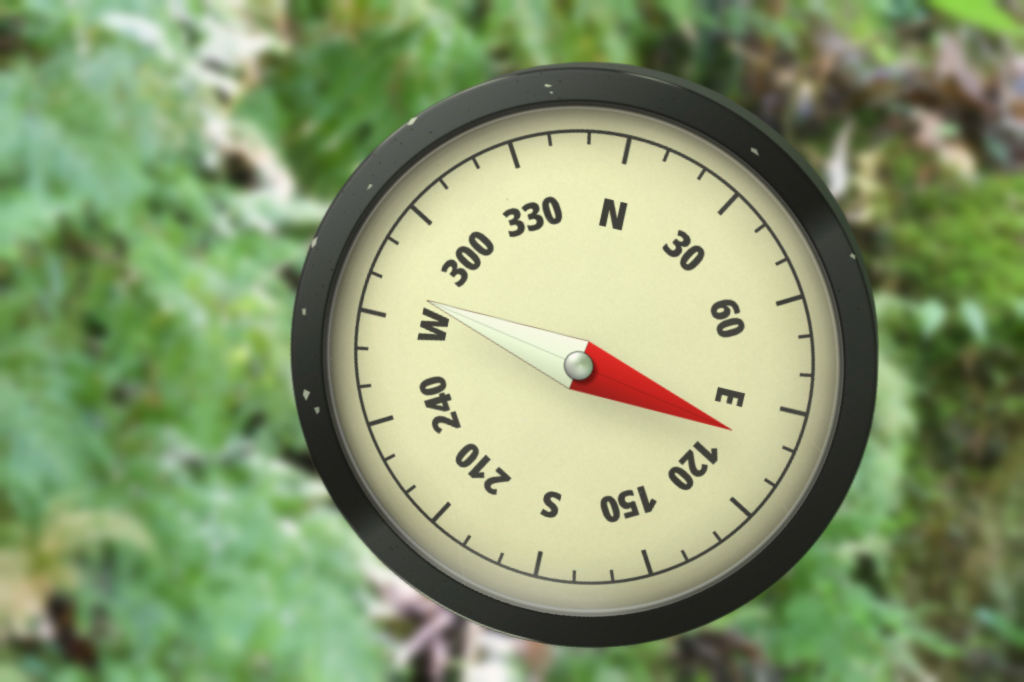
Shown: **100** °
